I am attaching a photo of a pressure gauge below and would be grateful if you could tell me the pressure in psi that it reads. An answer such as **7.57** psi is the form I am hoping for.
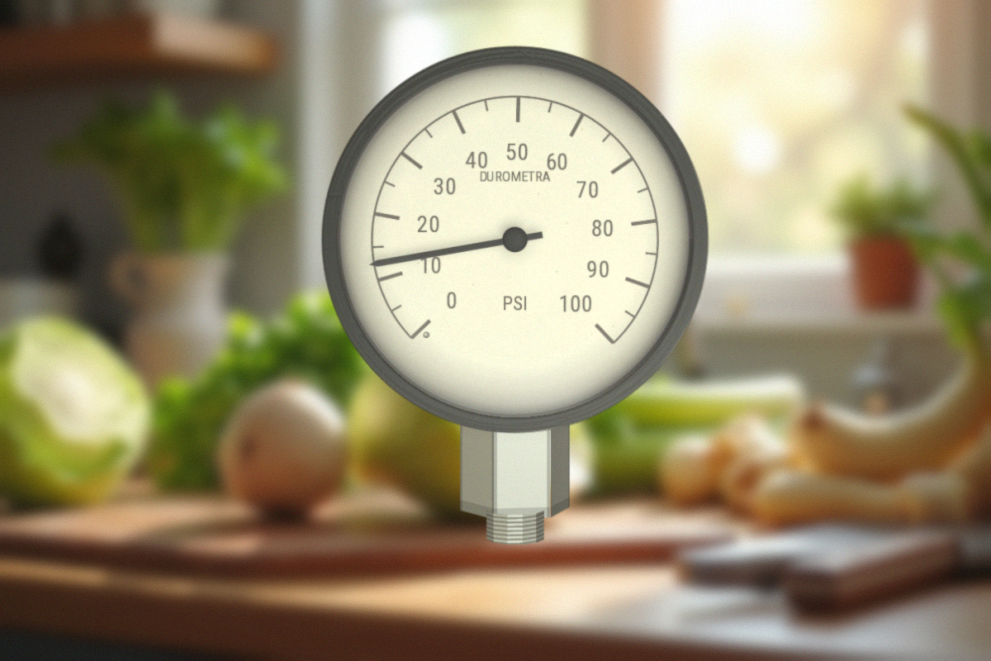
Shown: **12.5** psi
